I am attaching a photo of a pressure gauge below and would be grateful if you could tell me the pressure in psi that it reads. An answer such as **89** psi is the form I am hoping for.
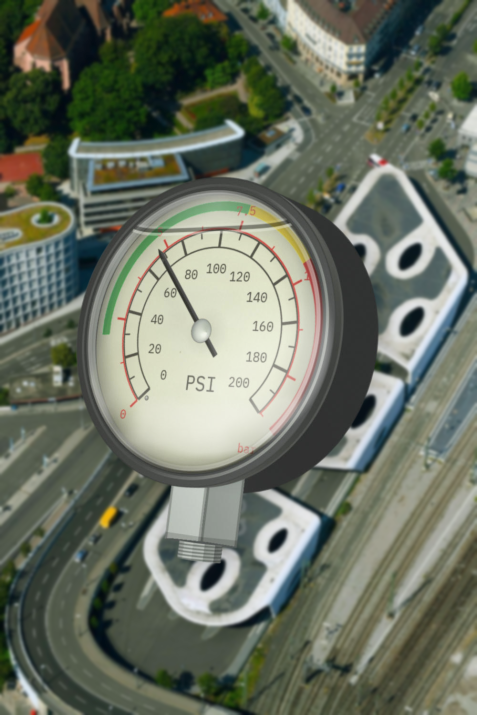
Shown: **70** psi
